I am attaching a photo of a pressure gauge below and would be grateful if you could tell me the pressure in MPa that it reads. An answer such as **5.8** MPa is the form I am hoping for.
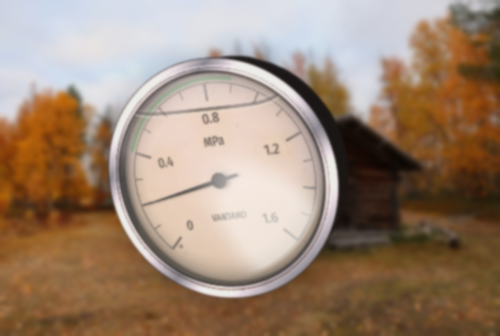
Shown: **0.2** MPa
